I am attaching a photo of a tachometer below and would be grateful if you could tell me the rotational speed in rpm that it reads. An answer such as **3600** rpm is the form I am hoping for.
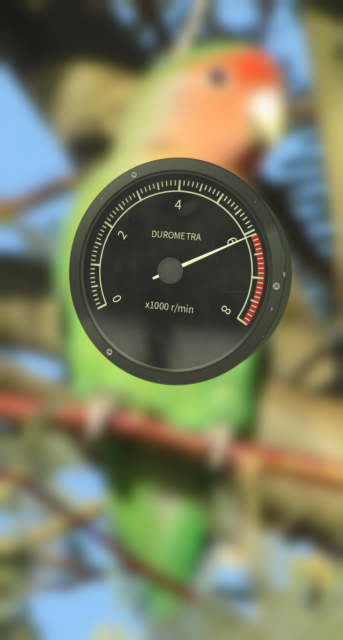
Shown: **6100** rpm
